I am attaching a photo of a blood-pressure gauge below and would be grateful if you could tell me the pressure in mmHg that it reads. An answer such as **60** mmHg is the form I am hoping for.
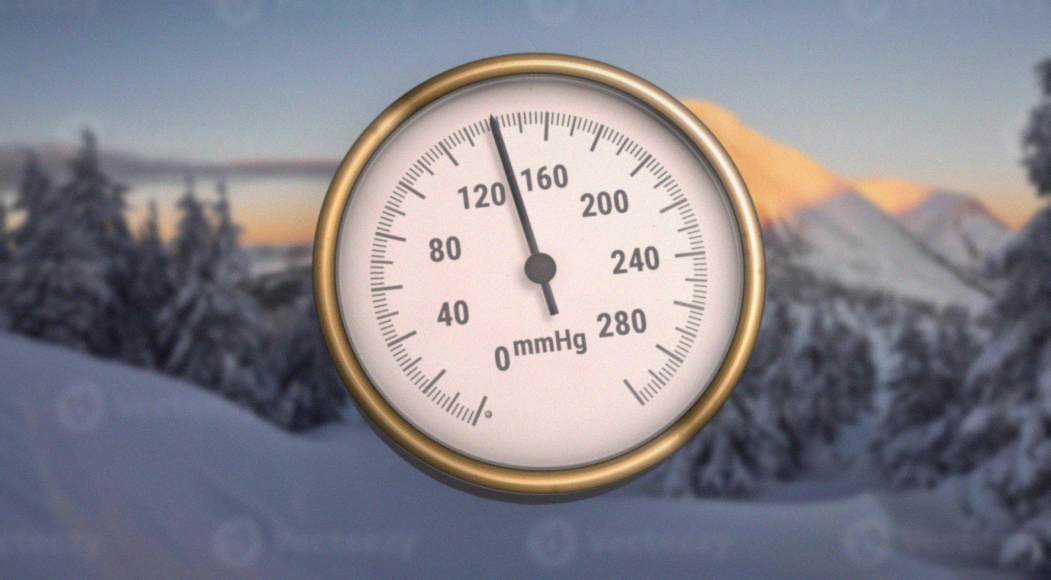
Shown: **140** mmHg
